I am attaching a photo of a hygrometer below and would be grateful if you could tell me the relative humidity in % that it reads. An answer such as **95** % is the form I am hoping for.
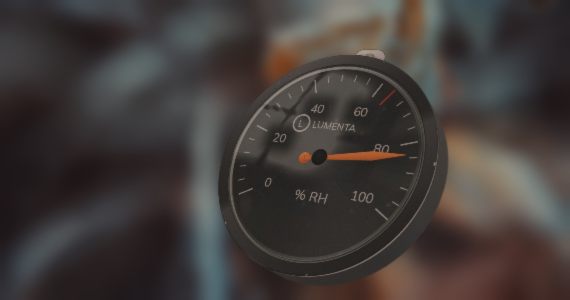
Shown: **84** %
